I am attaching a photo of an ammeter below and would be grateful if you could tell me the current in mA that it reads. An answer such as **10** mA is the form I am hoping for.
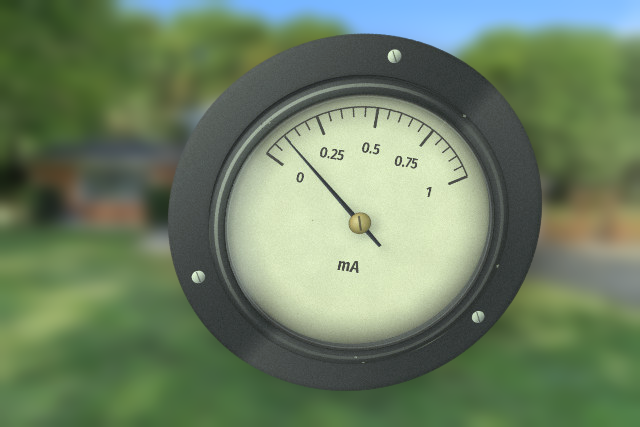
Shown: **0.1** mA
